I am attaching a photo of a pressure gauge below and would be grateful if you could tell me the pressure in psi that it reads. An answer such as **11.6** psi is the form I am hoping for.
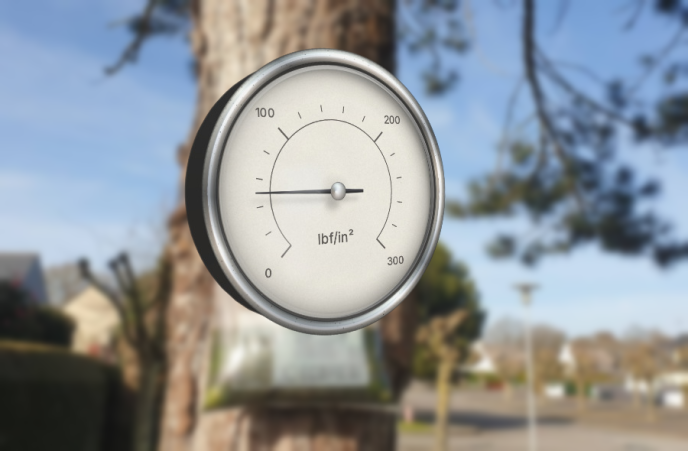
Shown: **50** psi
